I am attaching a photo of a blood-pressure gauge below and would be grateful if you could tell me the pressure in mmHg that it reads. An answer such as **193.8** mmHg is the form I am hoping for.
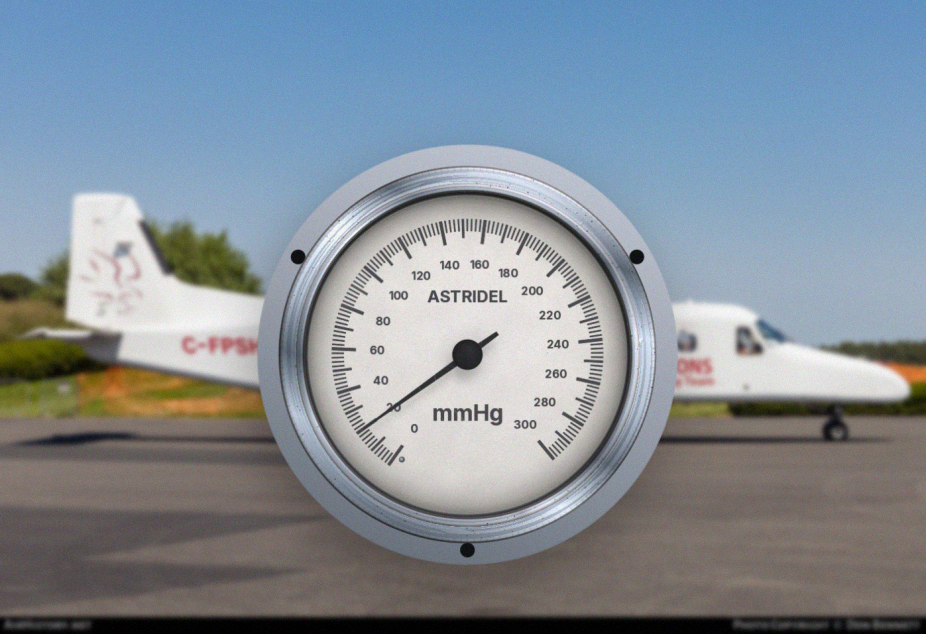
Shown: **20** mmHg
